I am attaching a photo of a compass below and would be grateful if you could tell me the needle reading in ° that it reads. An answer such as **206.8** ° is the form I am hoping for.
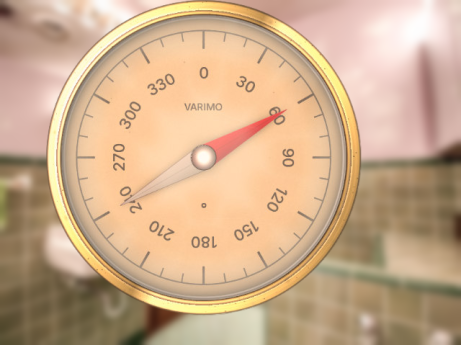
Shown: **60** °
